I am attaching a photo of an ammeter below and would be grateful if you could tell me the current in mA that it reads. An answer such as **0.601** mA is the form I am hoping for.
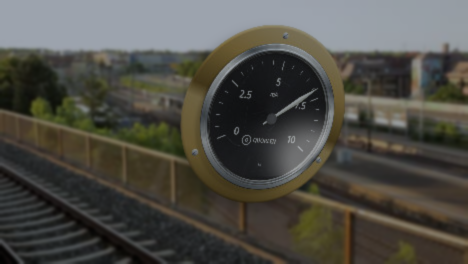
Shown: **7** mA
